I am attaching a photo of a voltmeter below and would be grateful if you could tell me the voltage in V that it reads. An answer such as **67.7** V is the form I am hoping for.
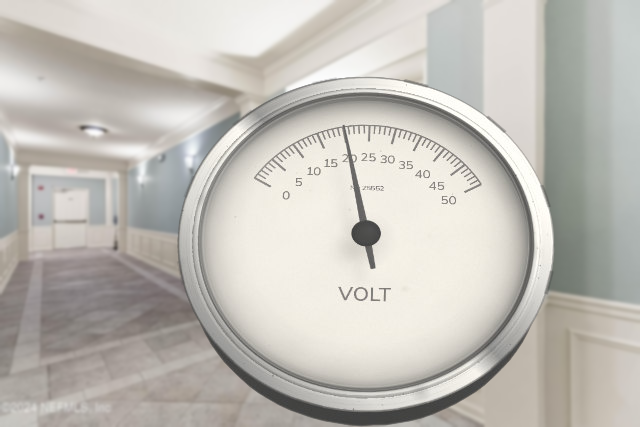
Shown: **20** V
